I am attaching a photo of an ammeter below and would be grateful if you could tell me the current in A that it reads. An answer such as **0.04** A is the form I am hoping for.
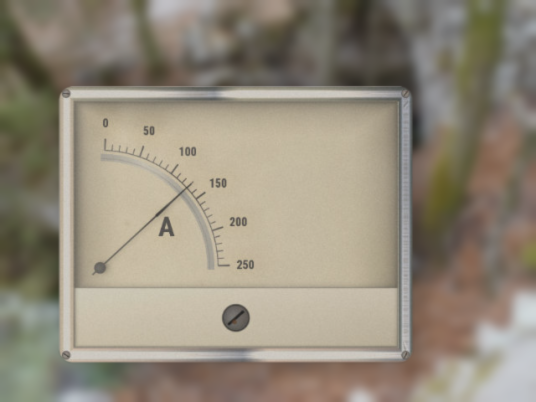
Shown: **130** A
